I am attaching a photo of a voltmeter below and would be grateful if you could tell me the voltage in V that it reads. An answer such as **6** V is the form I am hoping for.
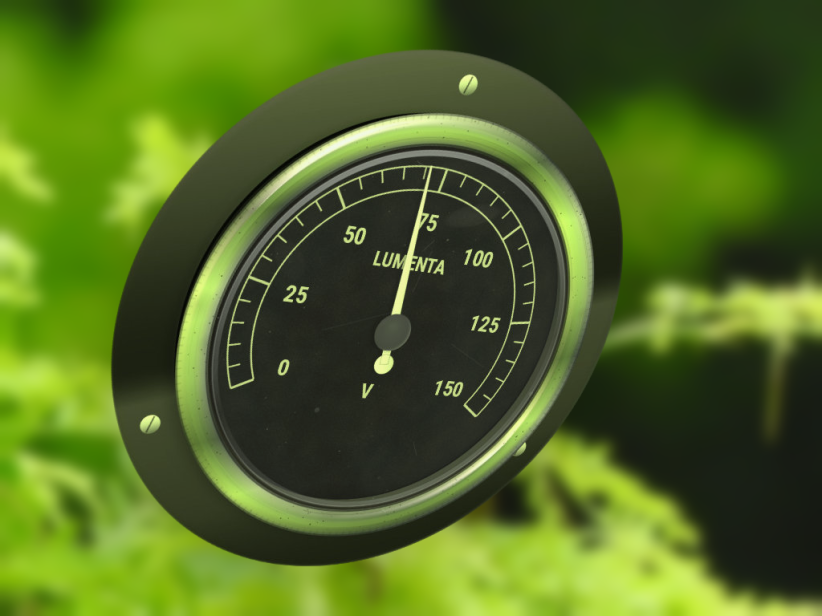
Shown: **70** V
